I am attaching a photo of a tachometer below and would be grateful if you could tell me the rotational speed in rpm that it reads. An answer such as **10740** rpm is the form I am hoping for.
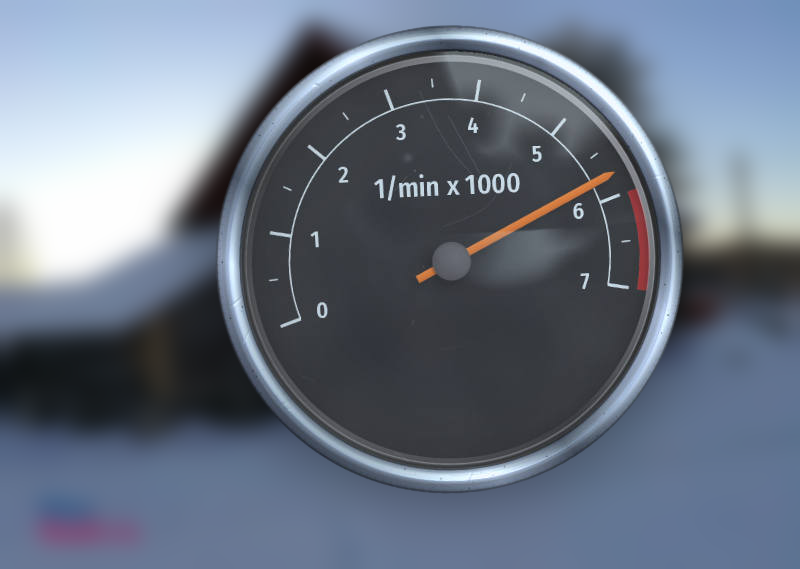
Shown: **5750** rpm
